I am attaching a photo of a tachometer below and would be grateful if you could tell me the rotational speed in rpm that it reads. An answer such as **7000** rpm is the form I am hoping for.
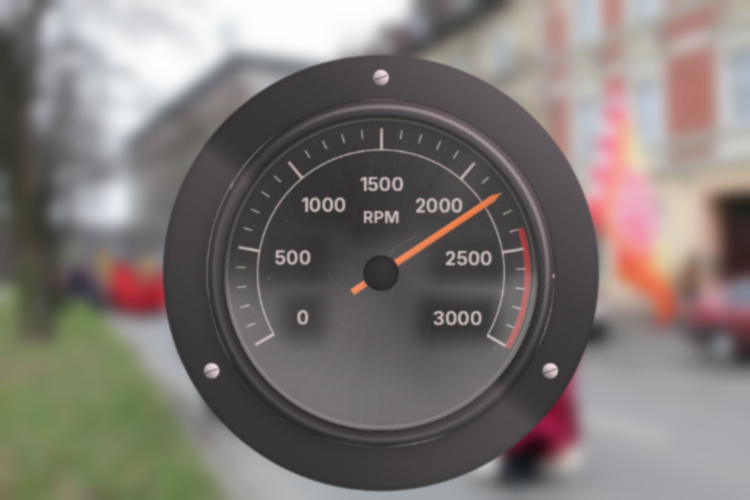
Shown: **2200** rpm
